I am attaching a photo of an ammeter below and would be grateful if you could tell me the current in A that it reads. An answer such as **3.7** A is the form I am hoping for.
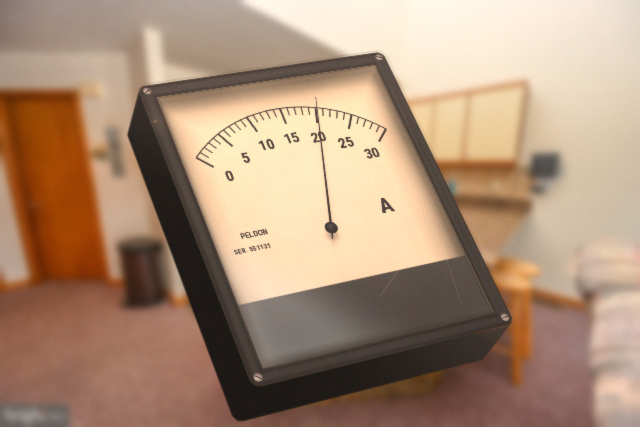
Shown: **20** A
